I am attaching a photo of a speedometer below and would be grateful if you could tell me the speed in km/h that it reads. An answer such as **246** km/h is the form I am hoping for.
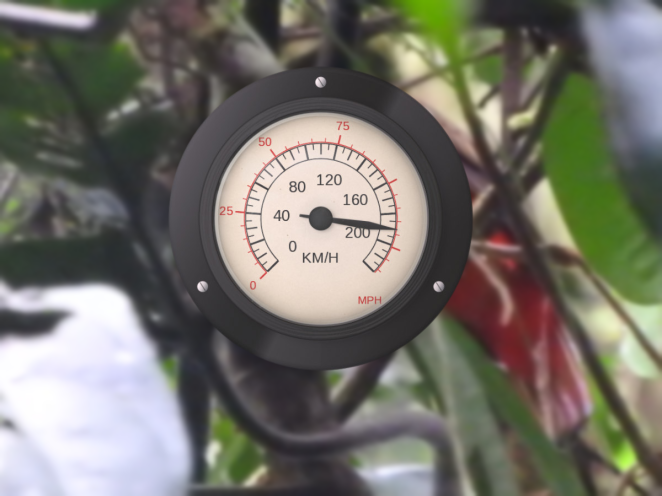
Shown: **190** km/h
